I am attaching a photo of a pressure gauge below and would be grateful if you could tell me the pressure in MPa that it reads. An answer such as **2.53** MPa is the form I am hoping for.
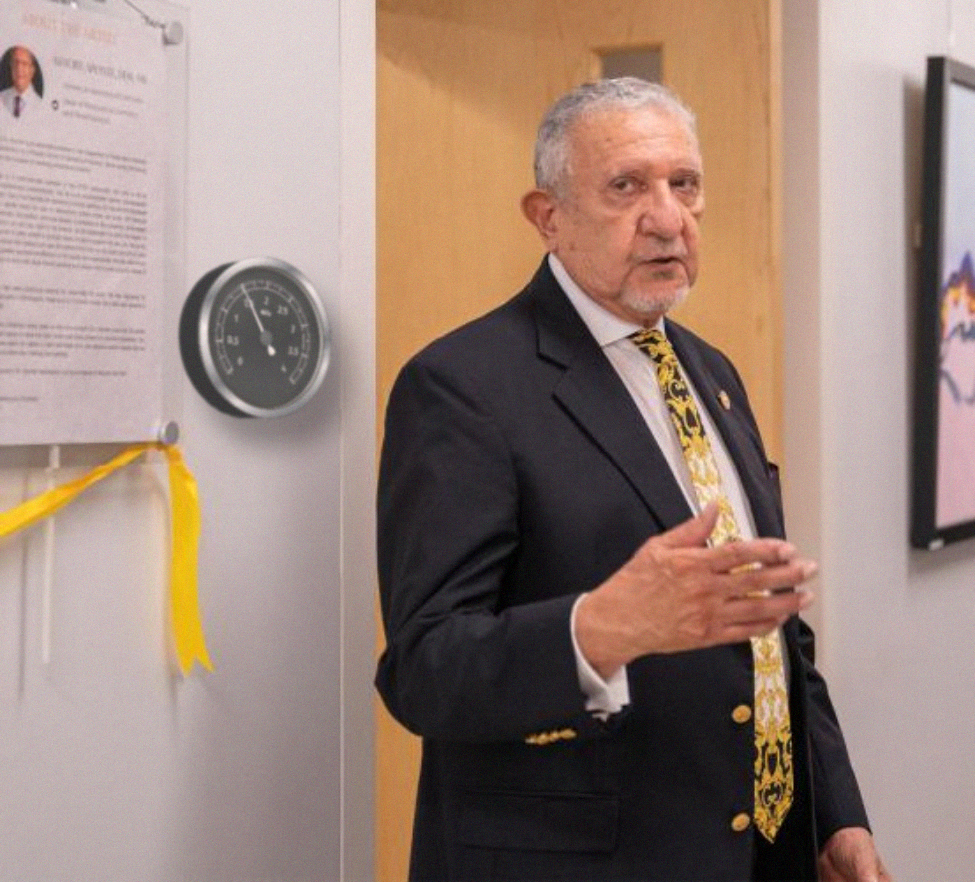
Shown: **1.5** MPa
